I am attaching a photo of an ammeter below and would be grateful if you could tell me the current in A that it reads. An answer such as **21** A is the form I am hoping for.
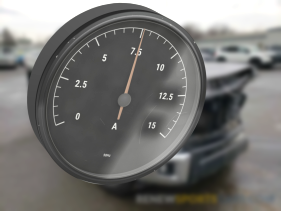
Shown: **7.5** A
